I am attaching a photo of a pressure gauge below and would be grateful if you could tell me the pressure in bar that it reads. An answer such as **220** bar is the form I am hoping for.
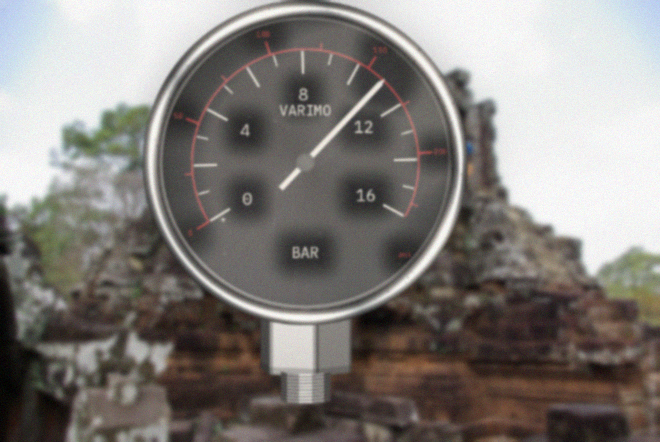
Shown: **11** bar
